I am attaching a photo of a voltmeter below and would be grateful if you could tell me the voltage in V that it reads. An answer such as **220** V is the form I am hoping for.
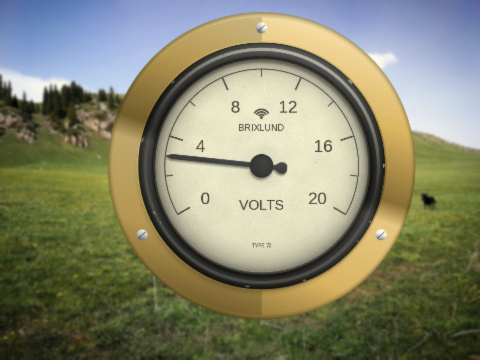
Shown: **3** V
